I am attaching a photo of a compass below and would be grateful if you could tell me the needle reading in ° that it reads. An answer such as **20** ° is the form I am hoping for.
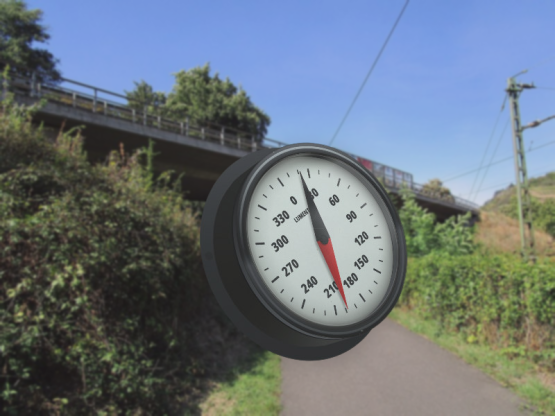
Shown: **200** °
